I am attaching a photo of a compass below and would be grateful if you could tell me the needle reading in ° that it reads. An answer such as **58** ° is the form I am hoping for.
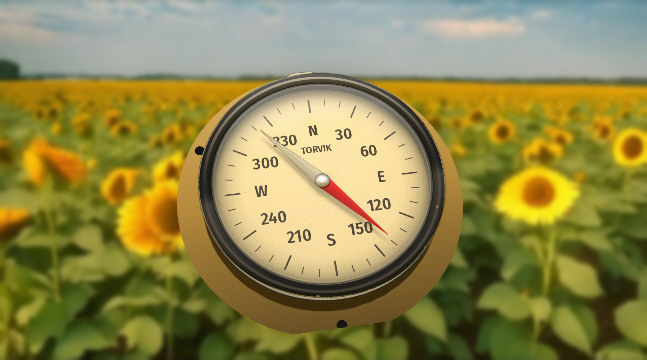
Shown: **140** °
